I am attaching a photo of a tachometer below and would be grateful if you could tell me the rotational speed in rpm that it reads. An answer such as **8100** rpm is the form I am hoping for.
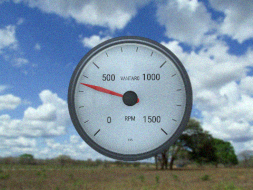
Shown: **350** rpm
